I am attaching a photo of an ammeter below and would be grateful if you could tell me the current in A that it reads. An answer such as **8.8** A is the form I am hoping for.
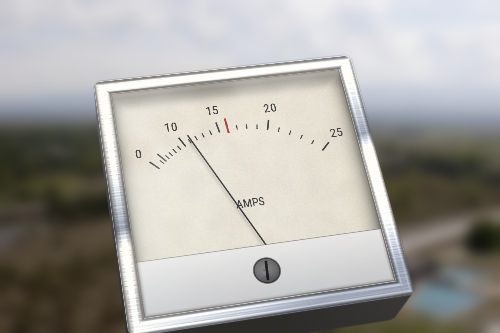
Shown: **11** A
